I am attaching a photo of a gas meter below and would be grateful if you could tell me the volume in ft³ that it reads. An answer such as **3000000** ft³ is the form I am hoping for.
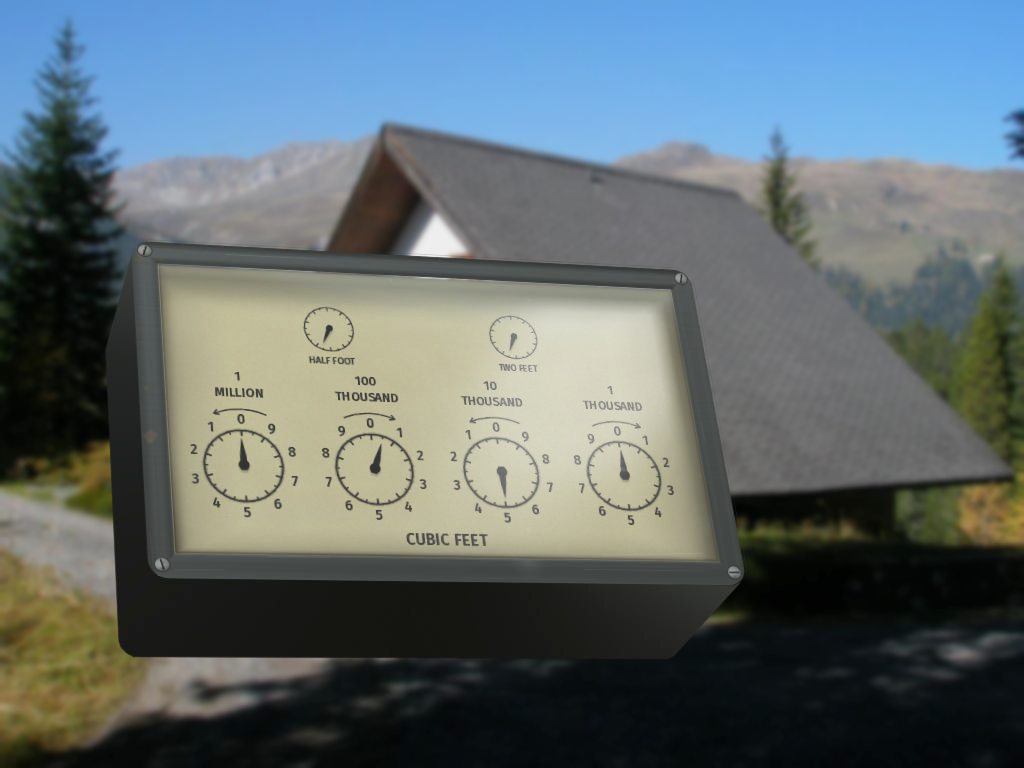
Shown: **5000** ft³
